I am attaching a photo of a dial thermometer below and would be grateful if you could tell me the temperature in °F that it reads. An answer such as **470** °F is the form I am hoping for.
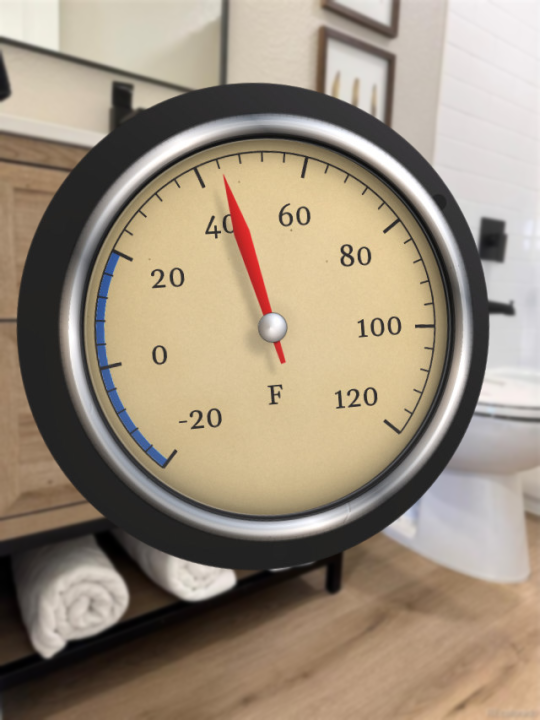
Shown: **44** °F
